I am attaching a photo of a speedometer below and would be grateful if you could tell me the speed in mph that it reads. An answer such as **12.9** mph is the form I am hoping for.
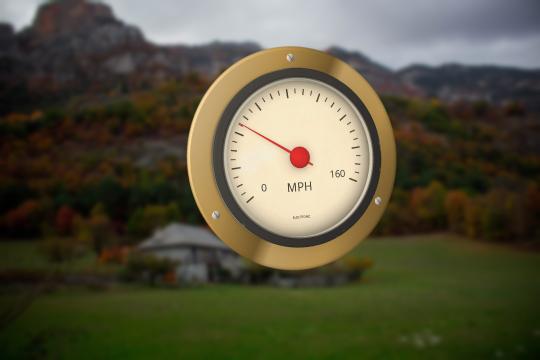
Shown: **45** mph
